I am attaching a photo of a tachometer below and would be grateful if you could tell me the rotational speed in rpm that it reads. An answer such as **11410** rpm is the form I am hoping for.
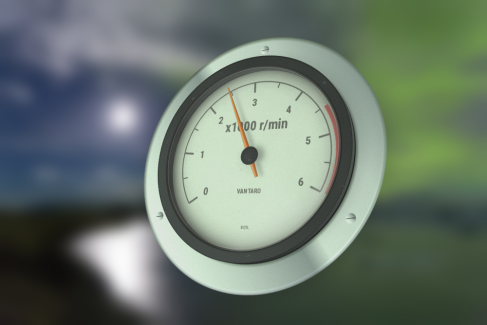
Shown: **2500** rpm
